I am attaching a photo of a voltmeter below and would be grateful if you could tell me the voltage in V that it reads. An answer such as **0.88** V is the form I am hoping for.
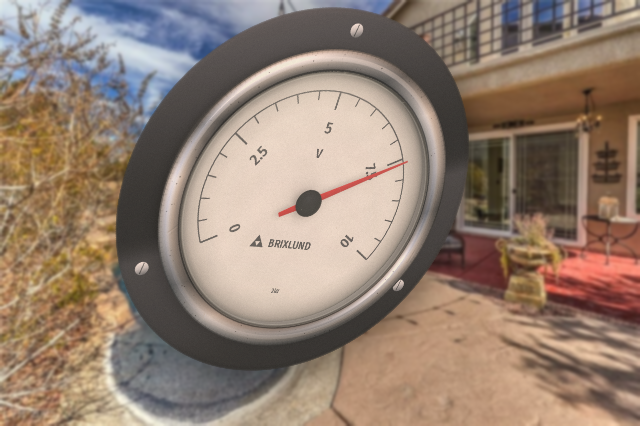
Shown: **7.5** V
